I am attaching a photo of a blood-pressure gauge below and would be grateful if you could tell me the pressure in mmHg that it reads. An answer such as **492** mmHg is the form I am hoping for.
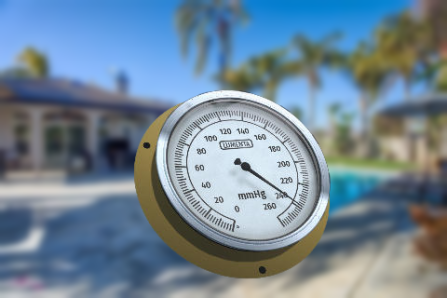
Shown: **240** mmHg
